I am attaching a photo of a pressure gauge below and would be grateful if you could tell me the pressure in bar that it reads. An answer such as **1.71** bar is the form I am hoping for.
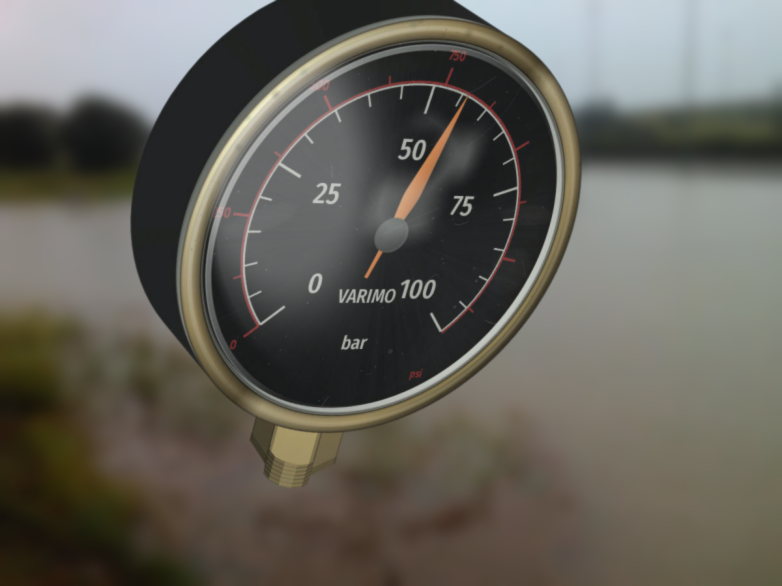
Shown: **55** bar
